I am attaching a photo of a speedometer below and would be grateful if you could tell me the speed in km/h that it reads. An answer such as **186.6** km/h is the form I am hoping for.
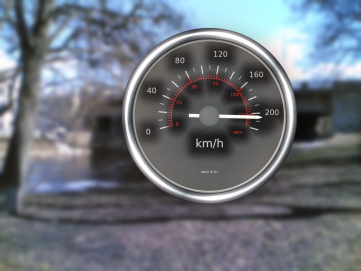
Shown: **205** km/h
